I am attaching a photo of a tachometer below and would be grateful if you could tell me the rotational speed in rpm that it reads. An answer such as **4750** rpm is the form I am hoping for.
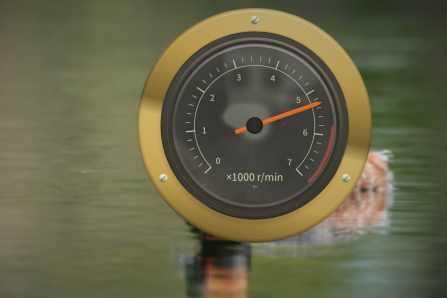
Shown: **5300** rpm
